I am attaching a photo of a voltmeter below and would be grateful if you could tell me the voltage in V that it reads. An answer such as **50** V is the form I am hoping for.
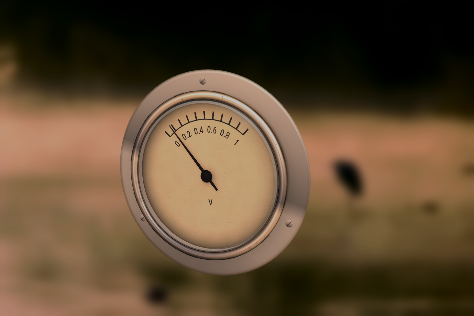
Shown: **0.1** V
